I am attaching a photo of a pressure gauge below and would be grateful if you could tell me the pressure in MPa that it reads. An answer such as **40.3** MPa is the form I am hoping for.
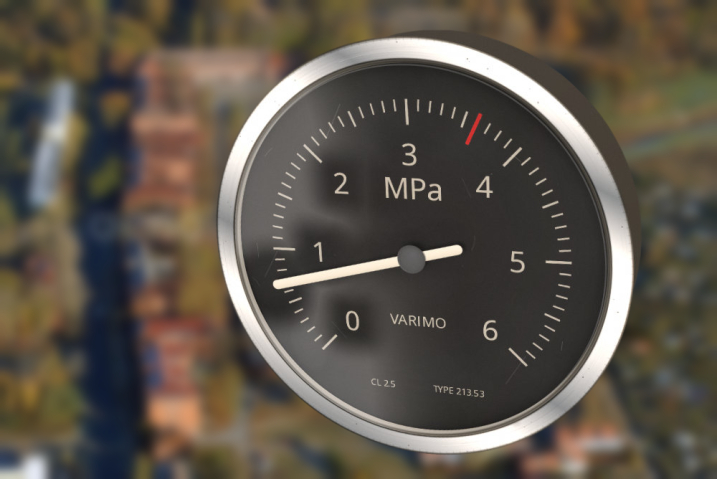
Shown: **0.7** MPa
